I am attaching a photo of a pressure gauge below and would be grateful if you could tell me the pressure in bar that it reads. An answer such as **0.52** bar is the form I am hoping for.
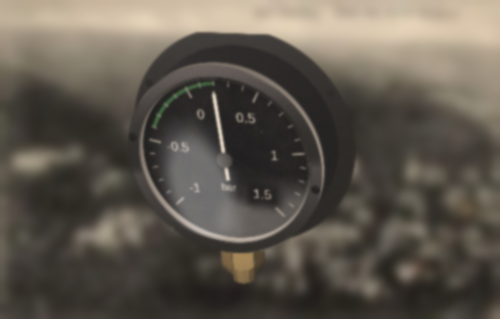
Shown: **0.2** bar
